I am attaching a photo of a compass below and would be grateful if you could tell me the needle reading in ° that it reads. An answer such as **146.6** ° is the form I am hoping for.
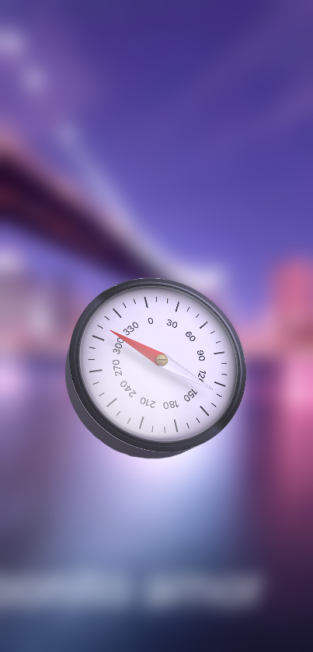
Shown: **310** °
